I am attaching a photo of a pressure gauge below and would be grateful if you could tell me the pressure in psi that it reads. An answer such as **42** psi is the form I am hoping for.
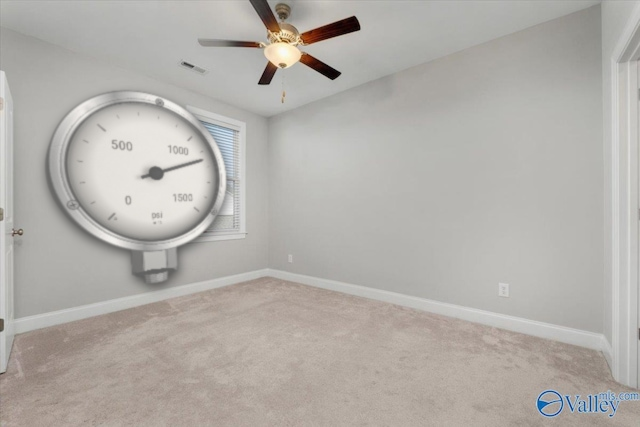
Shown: **1150** psi
